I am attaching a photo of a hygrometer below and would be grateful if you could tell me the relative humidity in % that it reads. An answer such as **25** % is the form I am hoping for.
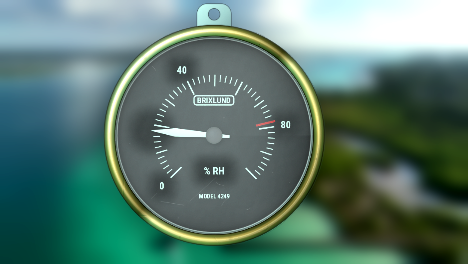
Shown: **18** %
